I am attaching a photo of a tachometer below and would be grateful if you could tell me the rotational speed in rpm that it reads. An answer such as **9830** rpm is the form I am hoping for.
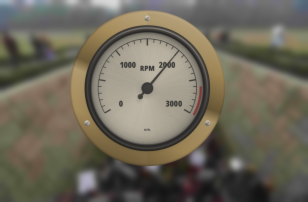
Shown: **2000** rpm
